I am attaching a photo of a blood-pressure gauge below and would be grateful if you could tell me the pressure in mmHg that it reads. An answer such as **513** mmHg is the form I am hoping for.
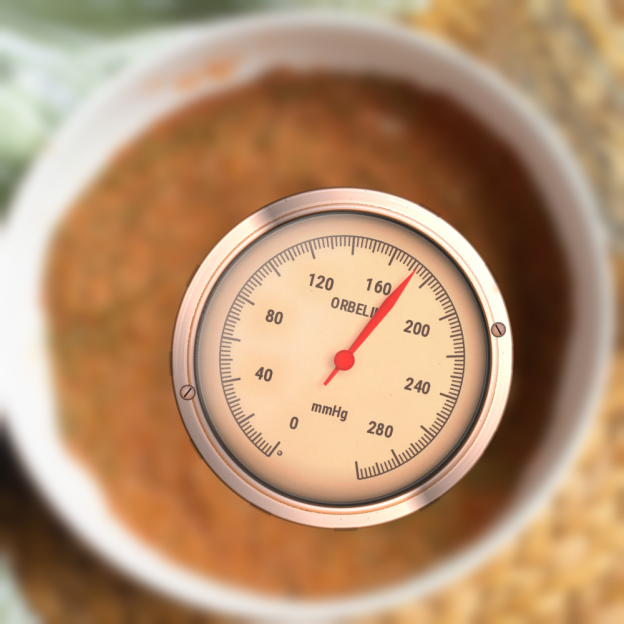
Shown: **172** mmHg
